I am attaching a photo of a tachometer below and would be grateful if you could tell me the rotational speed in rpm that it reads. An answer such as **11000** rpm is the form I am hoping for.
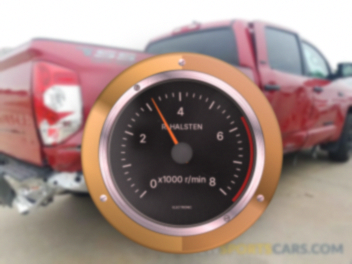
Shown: **3200** rpm
